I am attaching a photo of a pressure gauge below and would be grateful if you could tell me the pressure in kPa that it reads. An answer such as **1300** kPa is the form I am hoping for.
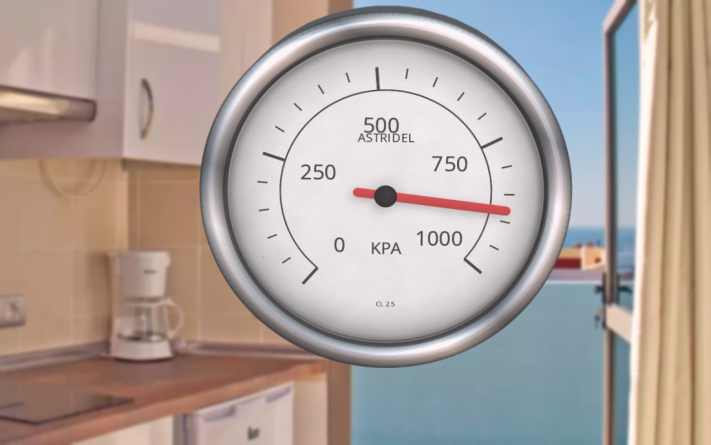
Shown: **875** kPa
